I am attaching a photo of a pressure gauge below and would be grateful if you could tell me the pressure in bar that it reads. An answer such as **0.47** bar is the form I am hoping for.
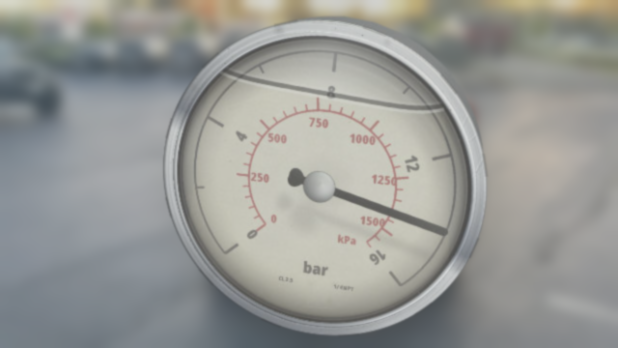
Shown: **14** bar
